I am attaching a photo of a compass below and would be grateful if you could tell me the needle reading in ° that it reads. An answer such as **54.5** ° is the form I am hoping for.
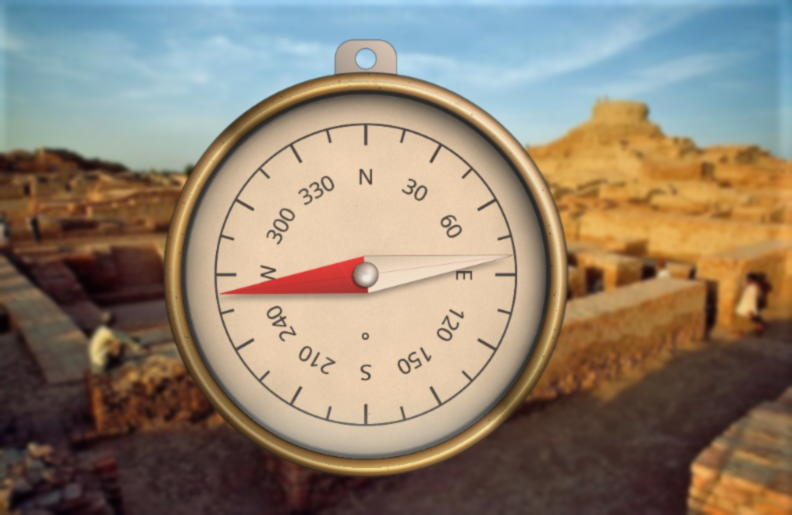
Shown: **262.5** °
